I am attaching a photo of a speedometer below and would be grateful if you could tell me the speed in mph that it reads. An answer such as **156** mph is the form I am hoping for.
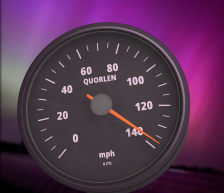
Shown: **137.5** mph
